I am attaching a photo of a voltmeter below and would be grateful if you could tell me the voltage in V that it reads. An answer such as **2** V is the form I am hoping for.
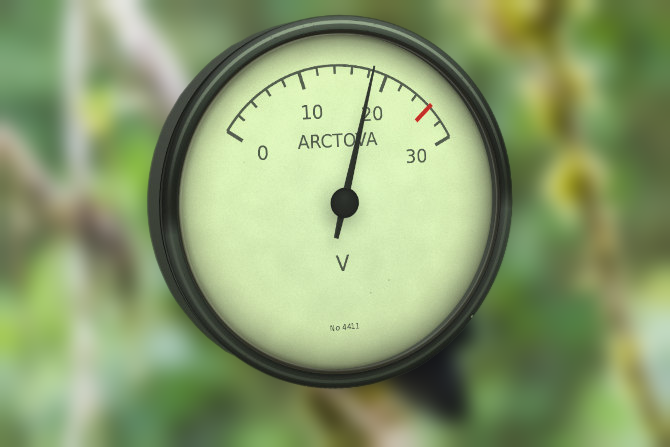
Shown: **18** V
